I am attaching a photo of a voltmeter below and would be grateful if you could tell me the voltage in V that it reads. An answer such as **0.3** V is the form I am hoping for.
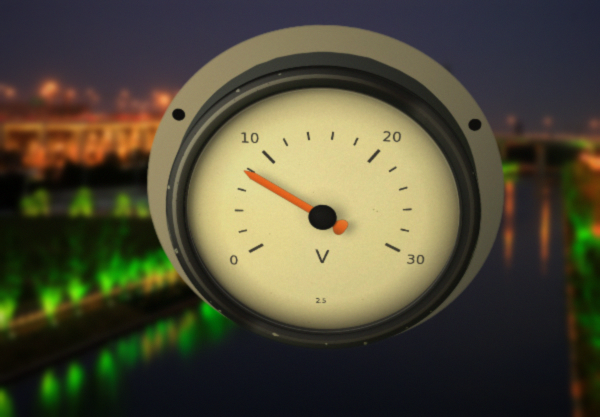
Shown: **8** V
